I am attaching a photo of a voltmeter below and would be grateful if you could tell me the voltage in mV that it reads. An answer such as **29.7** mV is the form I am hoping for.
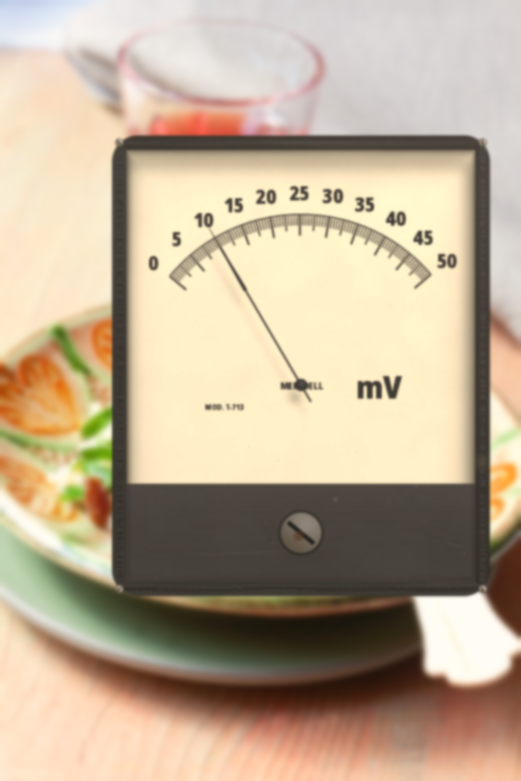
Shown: **10** mV
